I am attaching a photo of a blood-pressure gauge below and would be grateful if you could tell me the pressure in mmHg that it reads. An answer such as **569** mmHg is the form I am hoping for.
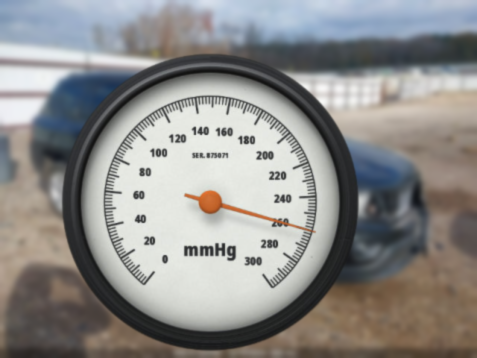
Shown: **260** mmHg
